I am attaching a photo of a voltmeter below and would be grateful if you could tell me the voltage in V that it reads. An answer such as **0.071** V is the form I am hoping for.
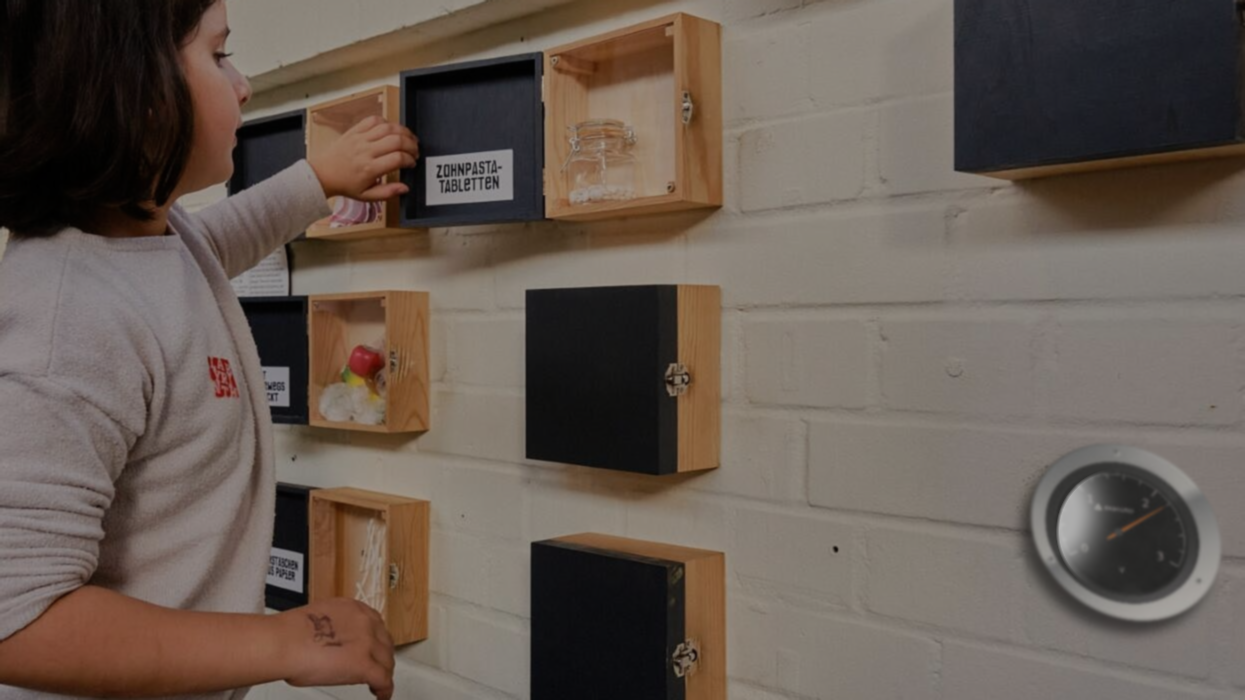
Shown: **2.2** V
